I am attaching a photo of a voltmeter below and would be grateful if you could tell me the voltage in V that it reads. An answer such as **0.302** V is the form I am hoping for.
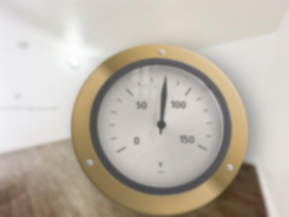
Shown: **80** V
